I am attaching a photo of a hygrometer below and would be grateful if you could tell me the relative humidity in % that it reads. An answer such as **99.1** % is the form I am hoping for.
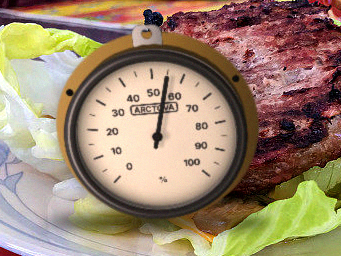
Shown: **55** %
